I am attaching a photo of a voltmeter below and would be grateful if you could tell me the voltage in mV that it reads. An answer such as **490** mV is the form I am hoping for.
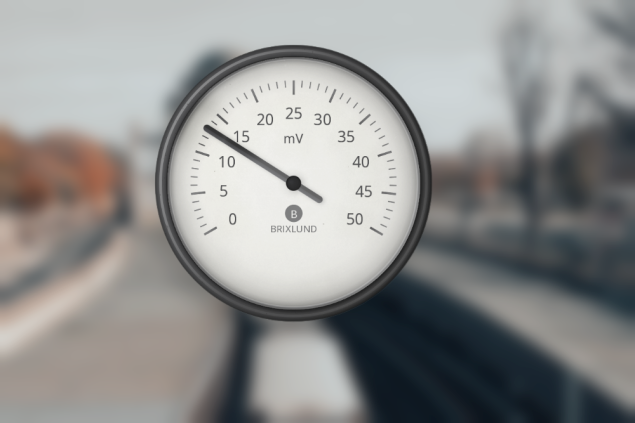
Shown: **13** mV
